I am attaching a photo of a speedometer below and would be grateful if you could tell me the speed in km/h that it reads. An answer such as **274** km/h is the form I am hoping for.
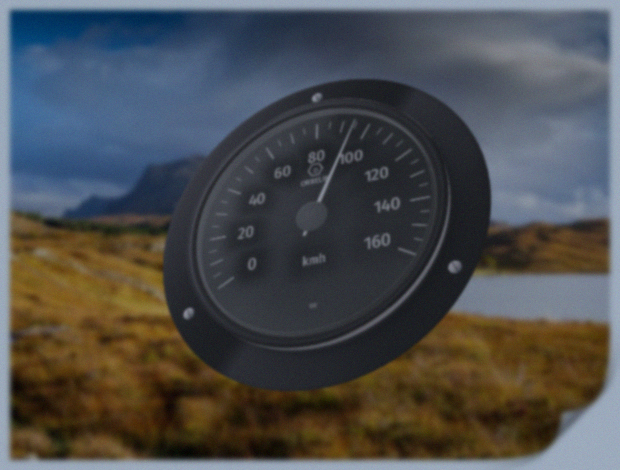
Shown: **95** km/h
